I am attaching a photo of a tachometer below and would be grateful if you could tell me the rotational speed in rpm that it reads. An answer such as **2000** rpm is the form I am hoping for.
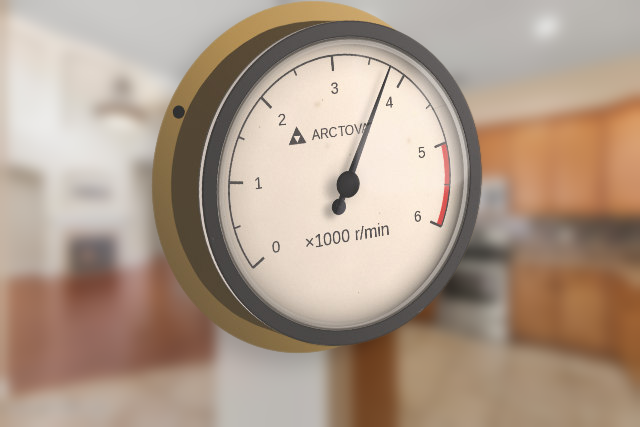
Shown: **3750** rpm
